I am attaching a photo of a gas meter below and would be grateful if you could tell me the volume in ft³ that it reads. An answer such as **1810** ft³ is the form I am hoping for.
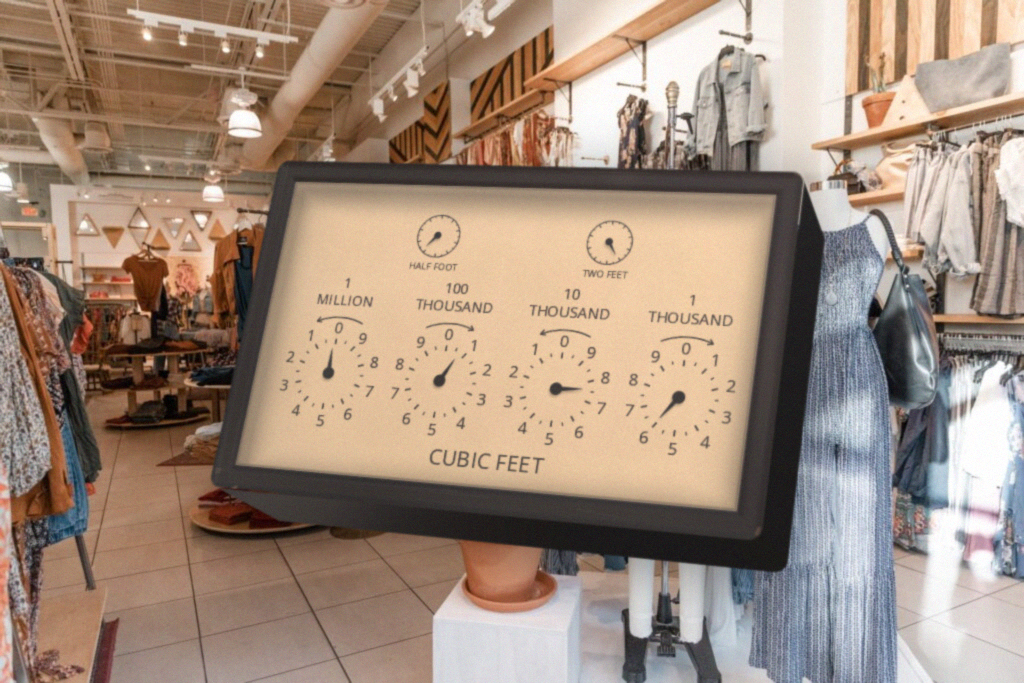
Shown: **7600** ft³
